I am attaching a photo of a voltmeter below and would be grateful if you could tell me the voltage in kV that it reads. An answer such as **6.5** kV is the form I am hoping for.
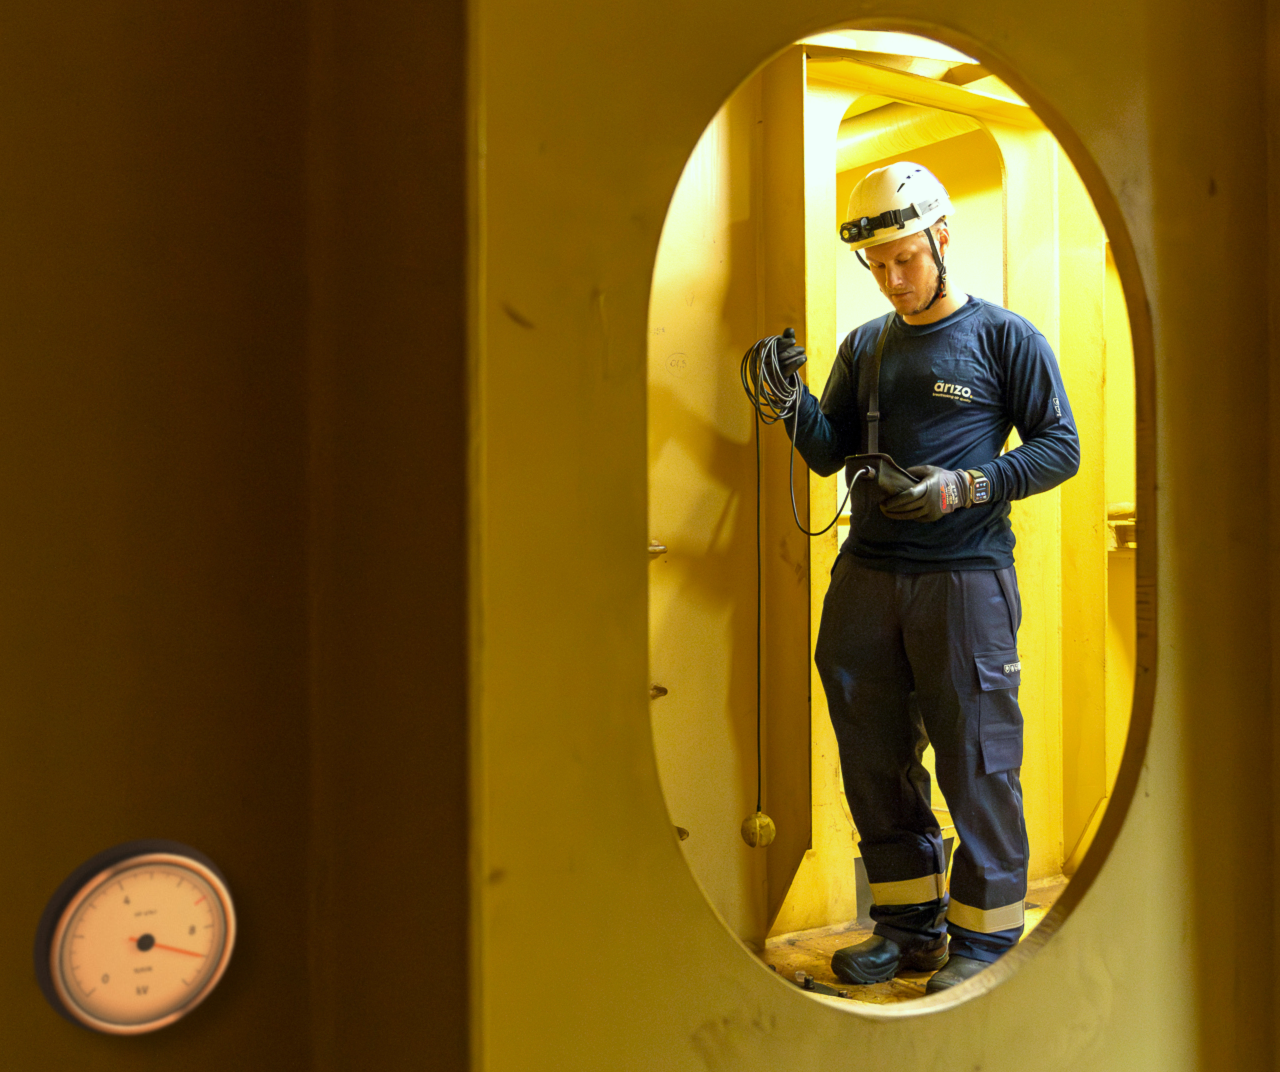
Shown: **9** kV
